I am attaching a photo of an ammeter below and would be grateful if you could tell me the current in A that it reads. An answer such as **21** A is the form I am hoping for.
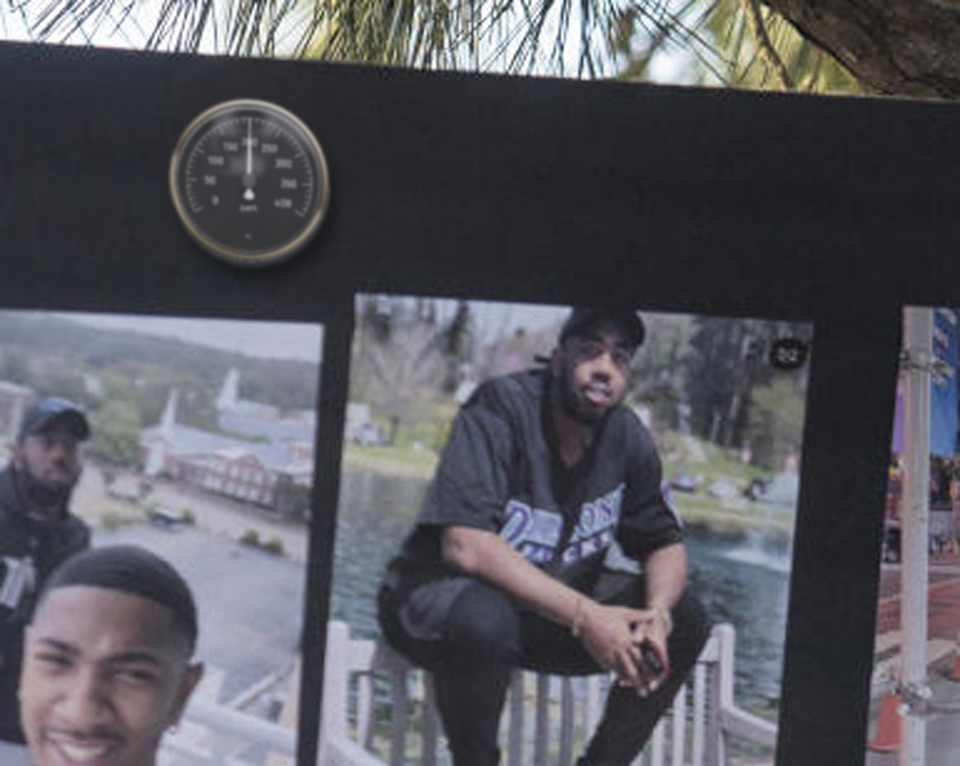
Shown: **200** A
